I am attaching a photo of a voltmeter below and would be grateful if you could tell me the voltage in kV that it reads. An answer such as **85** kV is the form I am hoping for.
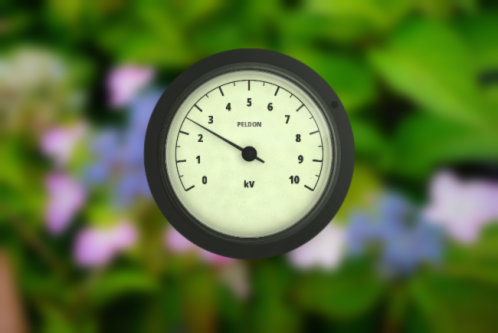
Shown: **2.5** kV
